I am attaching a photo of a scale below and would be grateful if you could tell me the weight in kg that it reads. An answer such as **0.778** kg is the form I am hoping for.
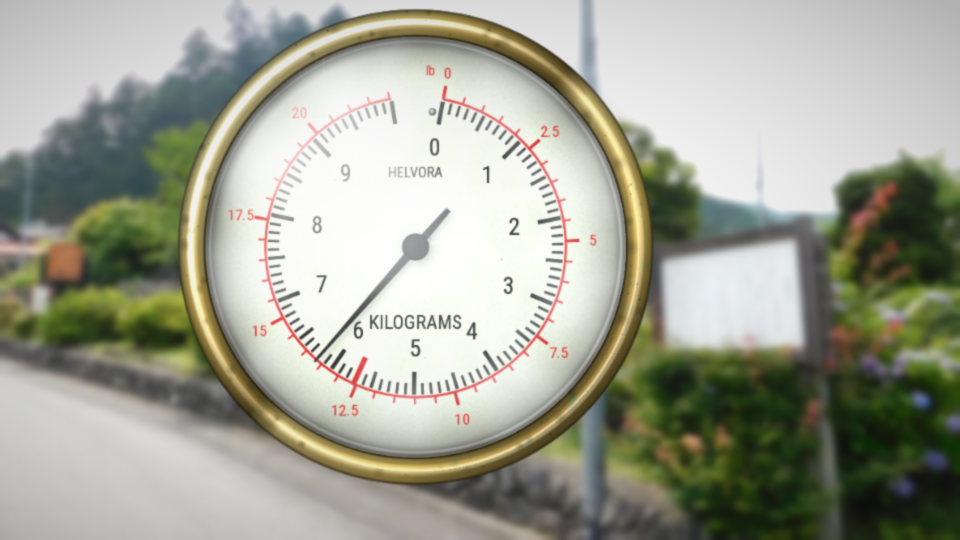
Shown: **6.2** kg
